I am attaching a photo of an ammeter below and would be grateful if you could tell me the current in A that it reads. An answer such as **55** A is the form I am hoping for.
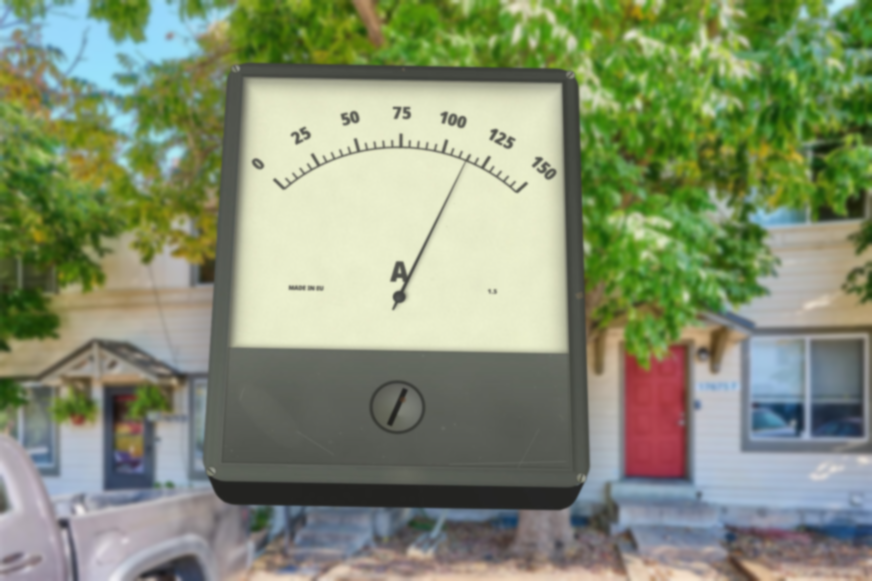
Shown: **115** A
